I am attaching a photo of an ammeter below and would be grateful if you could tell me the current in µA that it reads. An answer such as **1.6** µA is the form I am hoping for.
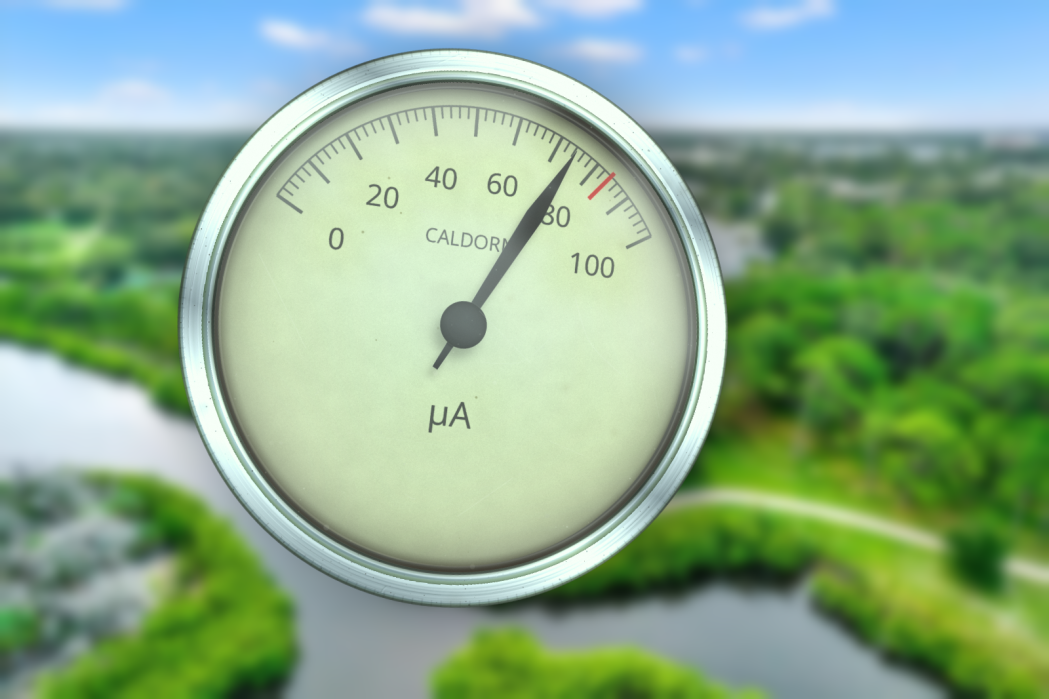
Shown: **74** µA
